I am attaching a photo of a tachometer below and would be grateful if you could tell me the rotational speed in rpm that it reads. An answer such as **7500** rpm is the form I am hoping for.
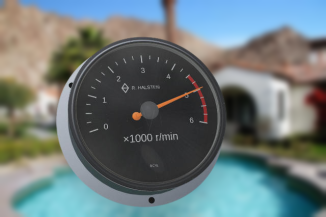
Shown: **5000** rpm
